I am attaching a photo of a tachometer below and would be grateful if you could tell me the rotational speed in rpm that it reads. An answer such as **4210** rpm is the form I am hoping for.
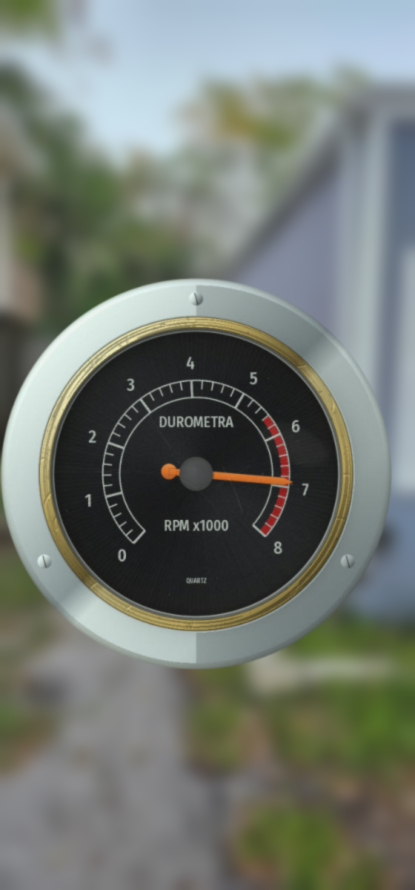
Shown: **6900** rpm
